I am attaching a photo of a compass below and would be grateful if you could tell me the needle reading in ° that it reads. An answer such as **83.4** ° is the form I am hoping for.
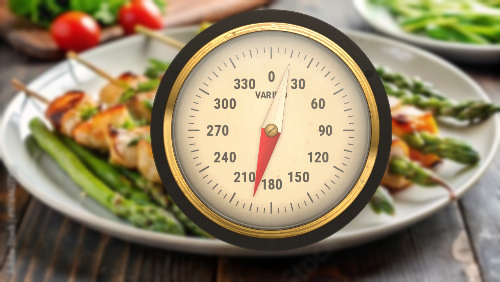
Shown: **195** °
